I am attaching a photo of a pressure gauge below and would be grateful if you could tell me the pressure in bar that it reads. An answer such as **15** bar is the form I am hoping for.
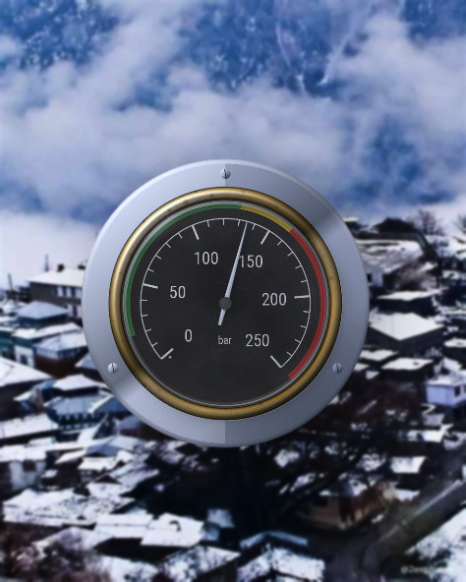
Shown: **135** bar
